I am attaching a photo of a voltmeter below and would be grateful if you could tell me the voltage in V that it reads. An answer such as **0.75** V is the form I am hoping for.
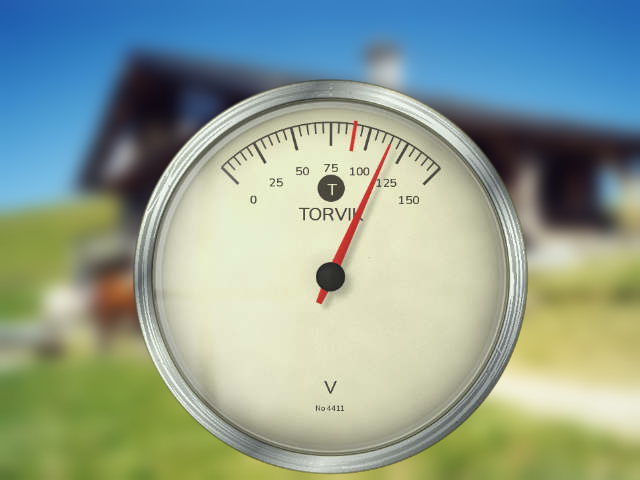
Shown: **115** V
